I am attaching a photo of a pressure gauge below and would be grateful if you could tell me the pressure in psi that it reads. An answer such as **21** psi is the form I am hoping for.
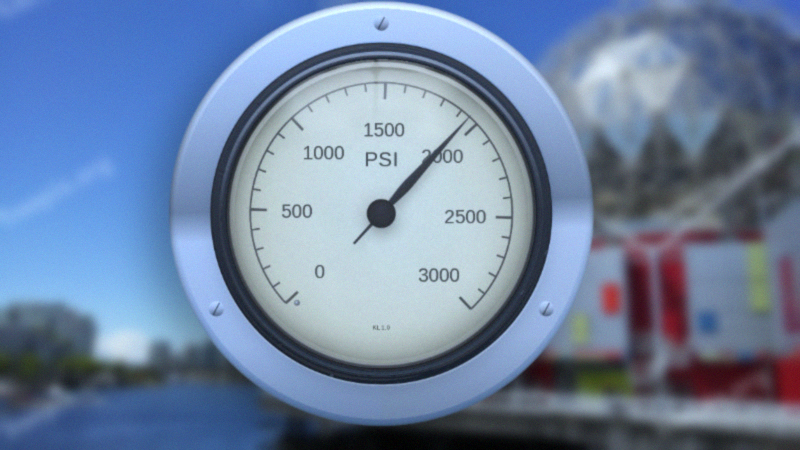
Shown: **1950** psi
